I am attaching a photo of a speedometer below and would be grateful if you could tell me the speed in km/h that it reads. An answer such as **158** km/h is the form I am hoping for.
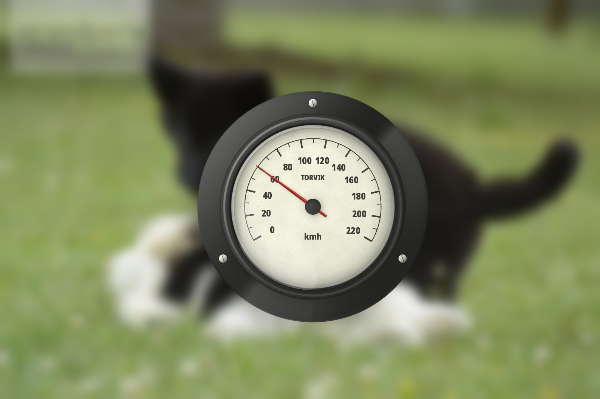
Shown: **60** km/h
